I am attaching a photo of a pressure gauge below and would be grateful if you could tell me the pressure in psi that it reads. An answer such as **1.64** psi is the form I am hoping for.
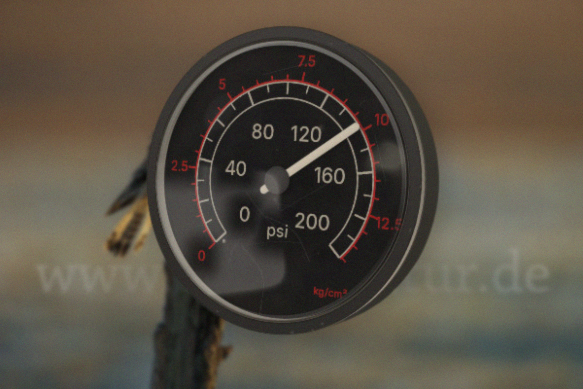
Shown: **140** psi
